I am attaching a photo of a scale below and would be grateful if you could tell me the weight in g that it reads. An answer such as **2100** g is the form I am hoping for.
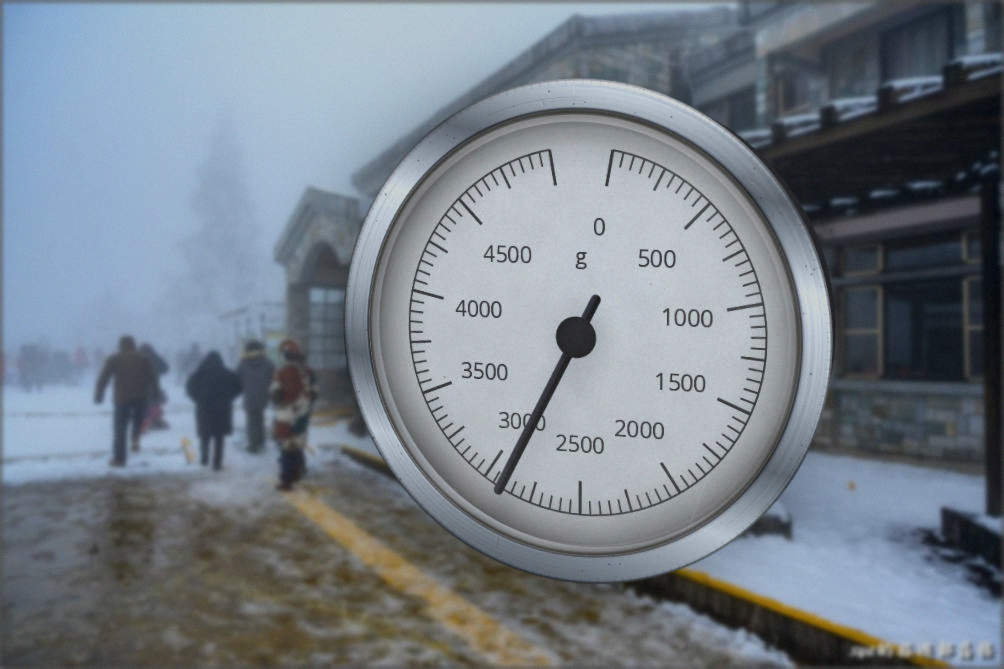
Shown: **2900** g
